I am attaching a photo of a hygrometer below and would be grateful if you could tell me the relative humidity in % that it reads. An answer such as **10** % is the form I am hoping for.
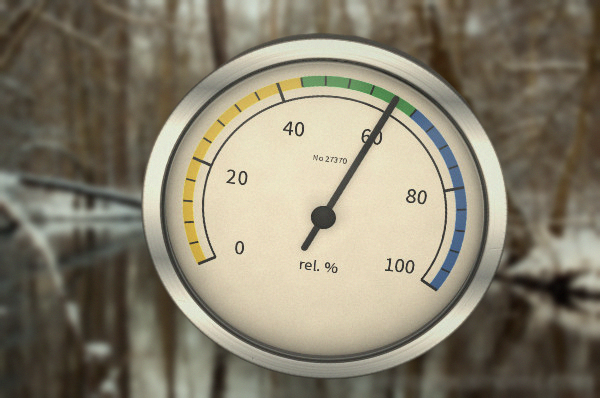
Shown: **60** %
